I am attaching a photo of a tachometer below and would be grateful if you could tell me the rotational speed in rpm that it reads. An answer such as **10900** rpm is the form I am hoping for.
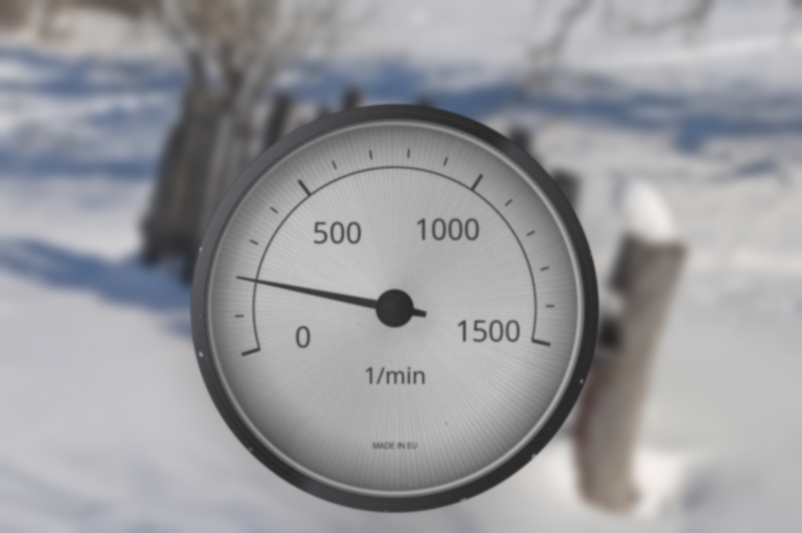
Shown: **200** rpm
